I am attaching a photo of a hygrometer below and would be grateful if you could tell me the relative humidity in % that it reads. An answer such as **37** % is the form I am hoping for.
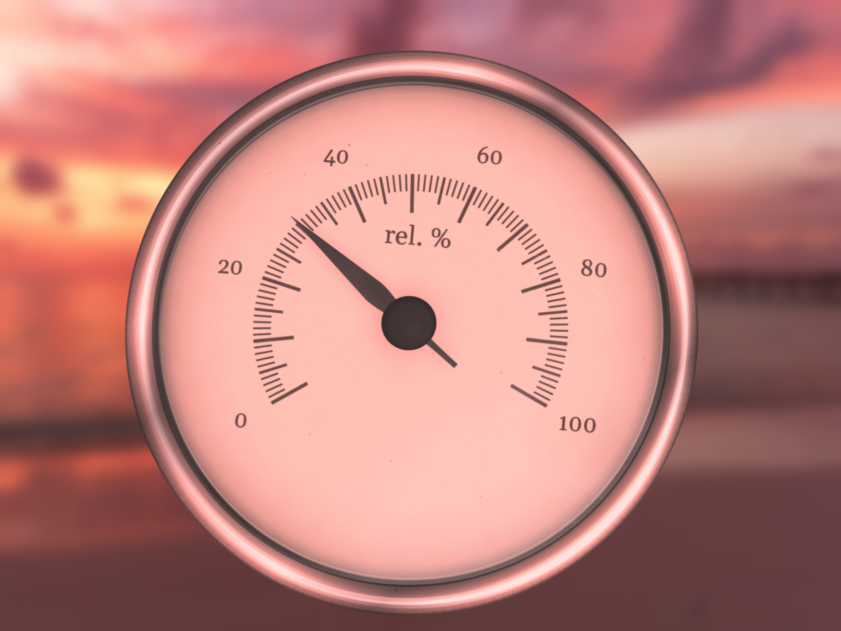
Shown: **30** %
